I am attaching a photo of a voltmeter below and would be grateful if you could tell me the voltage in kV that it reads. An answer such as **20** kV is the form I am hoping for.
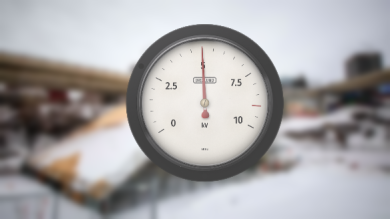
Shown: **5** kV
